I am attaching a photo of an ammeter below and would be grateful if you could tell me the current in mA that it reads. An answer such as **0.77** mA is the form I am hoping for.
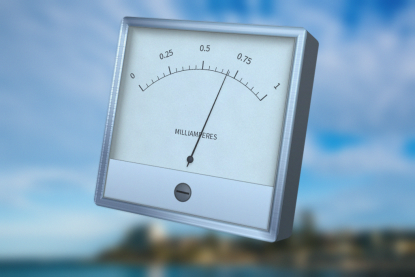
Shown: **0.7** mA
